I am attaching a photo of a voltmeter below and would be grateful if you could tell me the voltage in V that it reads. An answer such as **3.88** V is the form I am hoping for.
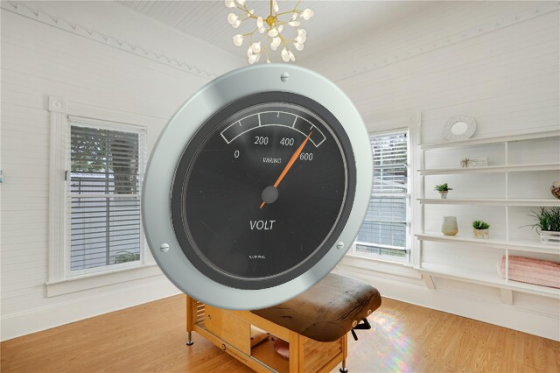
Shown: **500** V
